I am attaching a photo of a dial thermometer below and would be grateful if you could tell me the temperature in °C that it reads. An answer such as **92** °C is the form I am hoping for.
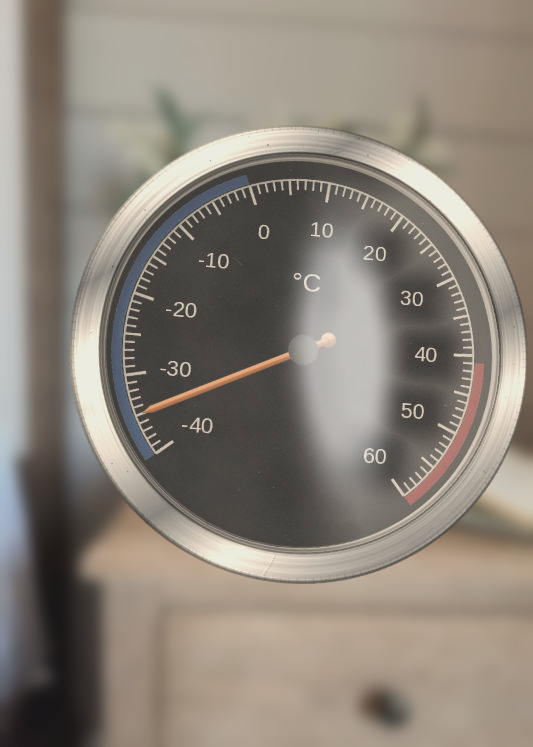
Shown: **-35** °C
